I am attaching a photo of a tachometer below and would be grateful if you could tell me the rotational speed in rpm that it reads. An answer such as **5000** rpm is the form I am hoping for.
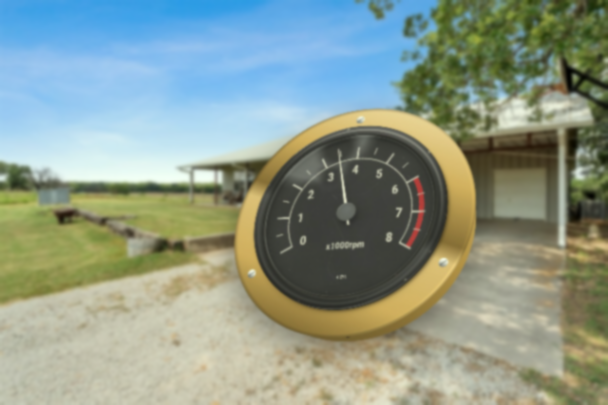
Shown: **3500** rpm
